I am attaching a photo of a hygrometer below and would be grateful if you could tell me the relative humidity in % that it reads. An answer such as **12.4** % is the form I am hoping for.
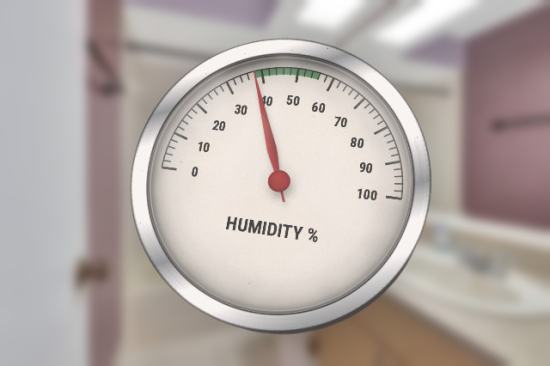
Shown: **38** %
